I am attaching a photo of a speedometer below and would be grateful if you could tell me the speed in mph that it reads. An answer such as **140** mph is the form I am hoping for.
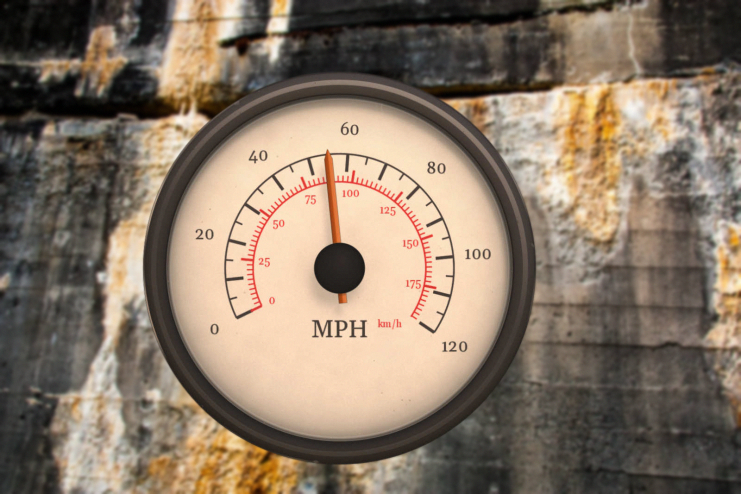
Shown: **55** mph
